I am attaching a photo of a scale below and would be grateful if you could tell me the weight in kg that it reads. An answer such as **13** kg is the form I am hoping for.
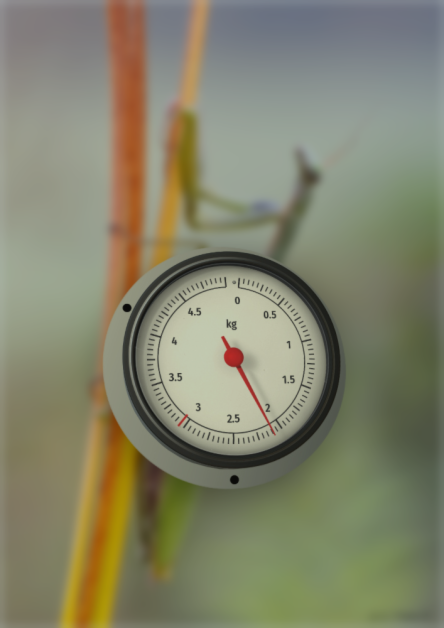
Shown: **2.1** kg
